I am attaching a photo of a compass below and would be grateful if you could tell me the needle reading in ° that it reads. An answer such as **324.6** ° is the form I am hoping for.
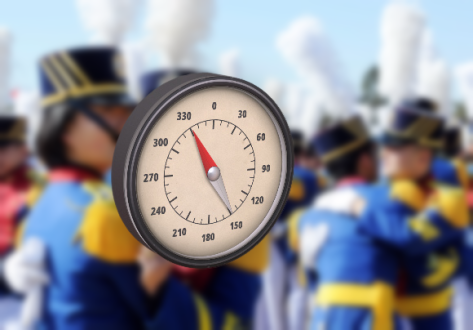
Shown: **330** °
